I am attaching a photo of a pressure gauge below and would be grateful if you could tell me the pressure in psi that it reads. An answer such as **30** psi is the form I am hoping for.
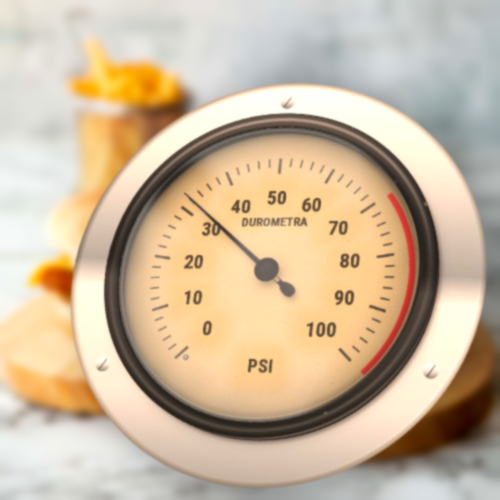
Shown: **32** psi
